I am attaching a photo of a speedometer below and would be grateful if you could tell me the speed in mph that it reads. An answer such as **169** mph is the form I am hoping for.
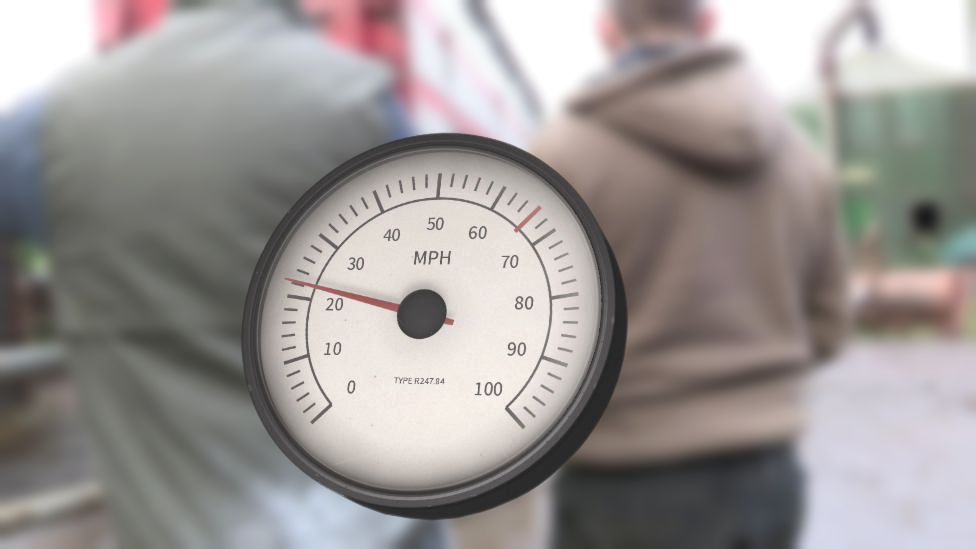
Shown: **22** mph
